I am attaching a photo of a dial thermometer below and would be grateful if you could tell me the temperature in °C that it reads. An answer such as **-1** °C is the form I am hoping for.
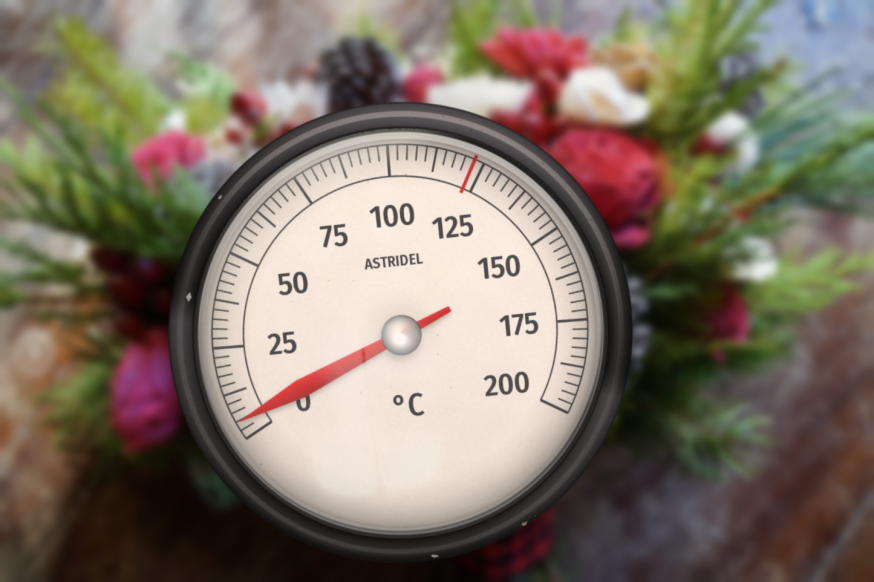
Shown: **5** °C
